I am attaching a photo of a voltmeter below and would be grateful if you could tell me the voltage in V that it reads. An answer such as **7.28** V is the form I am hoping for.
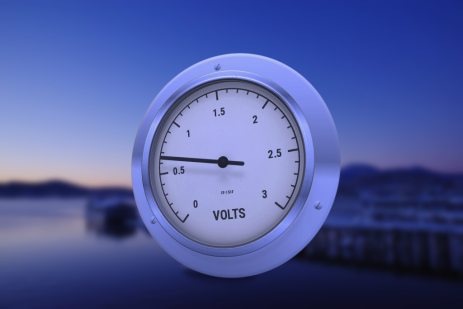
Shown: **0.65** V
